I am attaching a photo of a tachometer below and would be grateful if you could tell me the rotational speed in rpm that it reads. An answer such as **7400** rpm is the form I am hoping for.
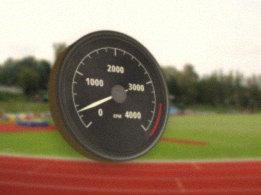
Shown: **300** rpm
